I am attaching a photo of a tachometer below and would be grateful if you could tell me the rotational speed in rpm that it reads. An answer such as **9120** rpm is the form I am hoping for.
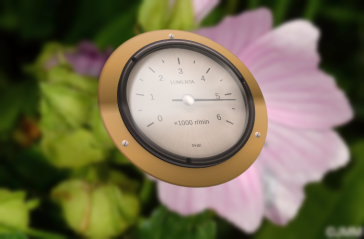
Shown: **5250** rpm
